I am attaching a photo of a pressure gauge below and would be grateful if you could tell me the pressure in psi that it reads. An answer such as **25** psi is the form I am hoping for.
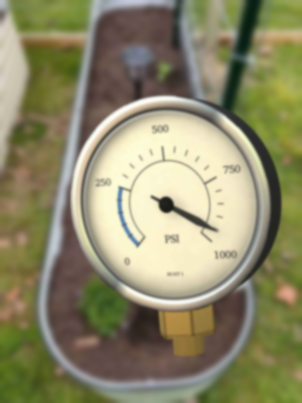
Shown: **950** psi
